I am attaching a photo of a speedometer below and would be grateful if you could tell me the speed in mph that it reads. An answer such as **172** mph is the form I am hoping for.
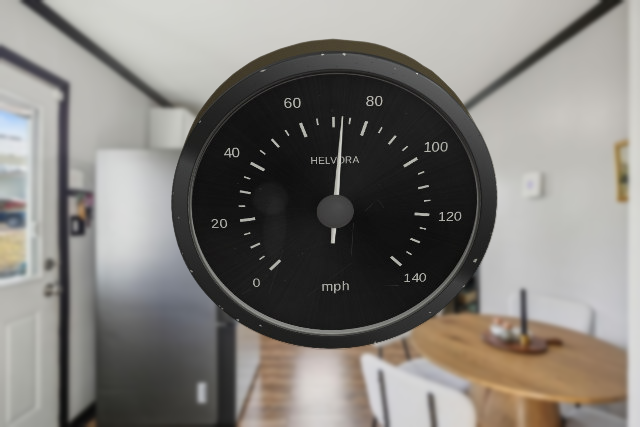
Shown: **72.5** mph
